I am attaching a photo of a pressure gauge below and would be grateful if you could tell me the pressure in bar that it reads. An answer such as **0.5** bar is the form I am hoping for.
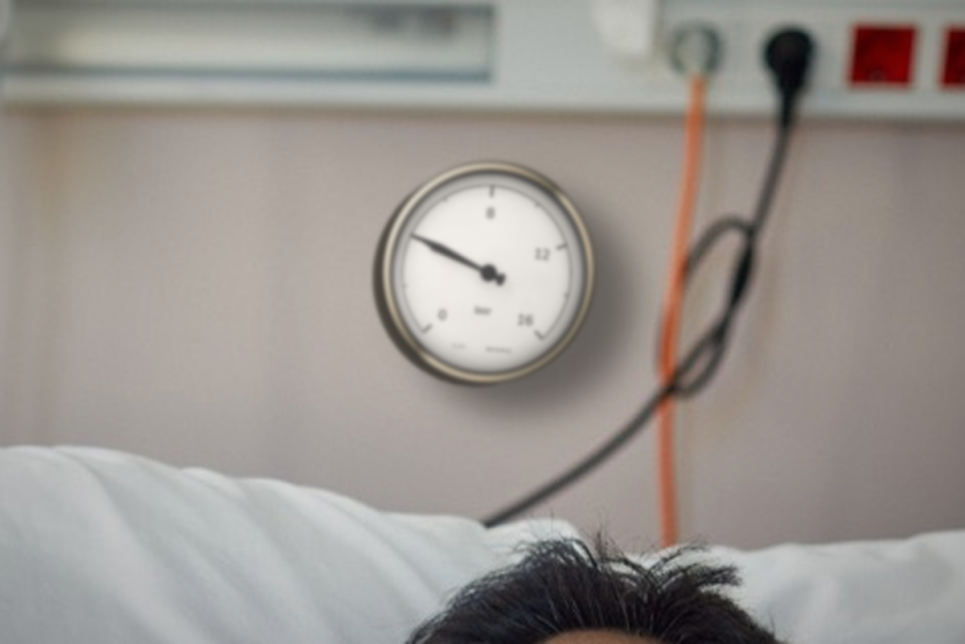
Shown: **4** bar
